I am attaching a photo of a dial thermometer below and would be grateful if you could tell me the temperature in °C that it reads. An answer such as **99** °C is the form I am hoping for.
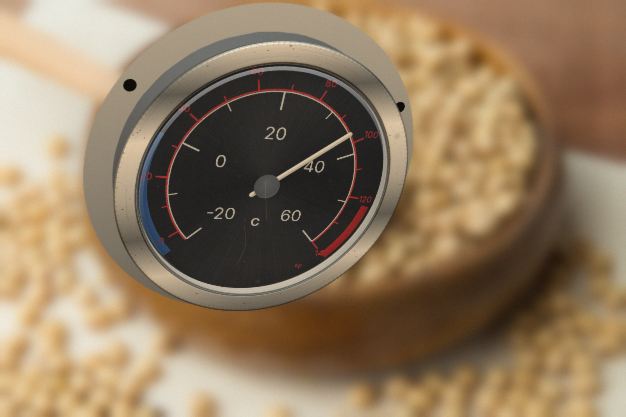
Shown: **35** °C
